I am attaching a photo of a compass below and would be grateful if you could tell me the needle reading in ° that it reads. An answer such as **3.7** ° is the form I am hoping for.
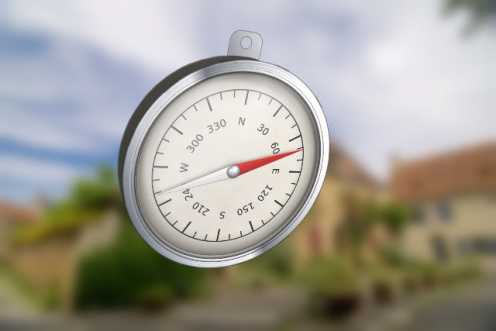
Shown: **70** °
